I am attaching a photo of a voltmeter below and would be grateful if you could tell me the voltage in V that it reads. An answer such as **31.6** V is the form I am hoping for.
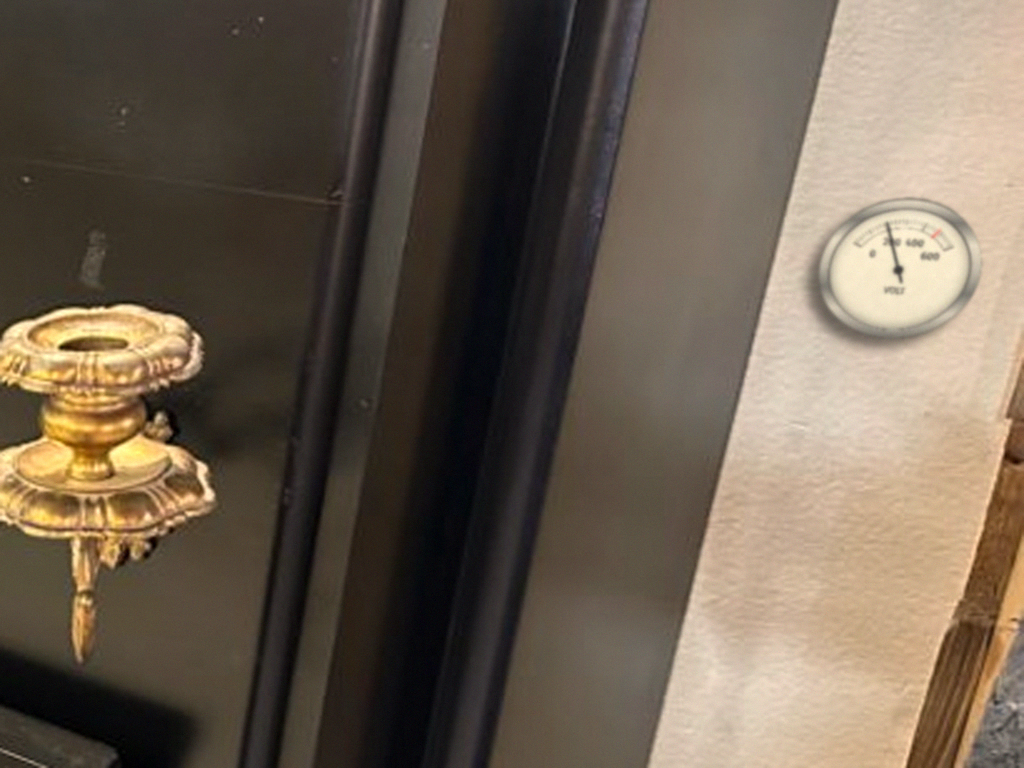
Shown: **200** V
